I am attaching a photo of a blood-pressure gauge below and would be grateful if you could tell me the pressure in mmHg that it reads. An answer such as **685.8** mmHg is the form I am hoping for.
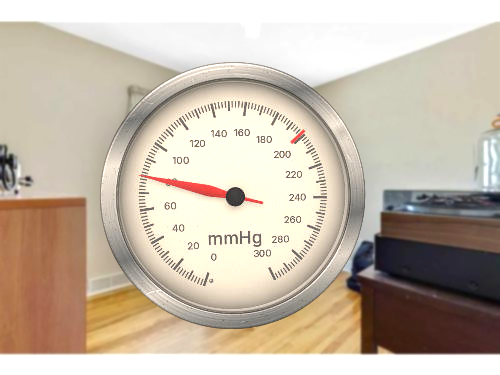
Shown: **80** mmHg
